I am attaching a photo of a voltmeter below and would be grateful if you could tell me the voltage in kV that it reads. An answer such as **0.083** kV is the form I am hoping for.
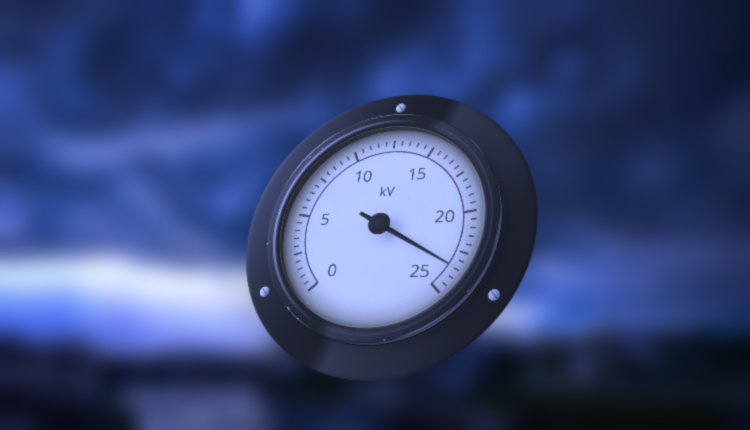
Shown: **23.5** kV
